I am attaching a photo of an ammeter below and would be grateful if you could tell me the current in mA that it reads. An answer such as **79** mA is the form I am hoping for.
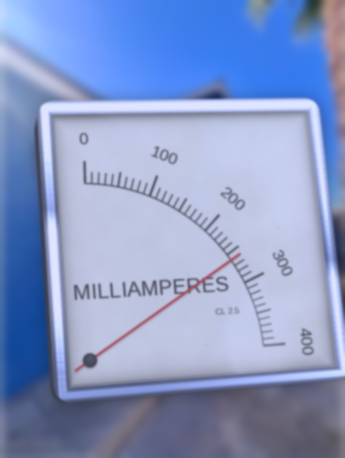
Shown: **260** mA
